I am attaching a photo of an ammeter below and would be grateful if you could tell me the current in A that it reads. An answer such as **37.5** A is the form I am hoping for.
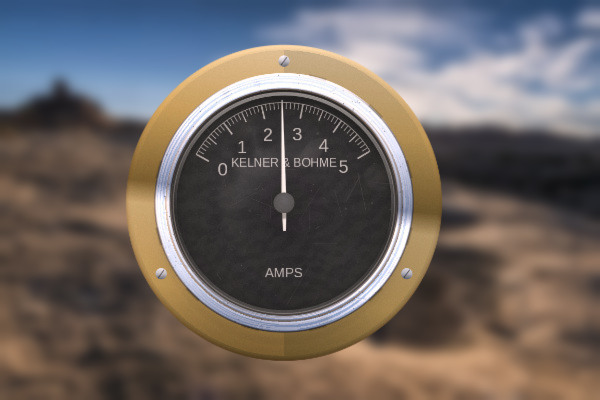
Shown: **2.5** A
